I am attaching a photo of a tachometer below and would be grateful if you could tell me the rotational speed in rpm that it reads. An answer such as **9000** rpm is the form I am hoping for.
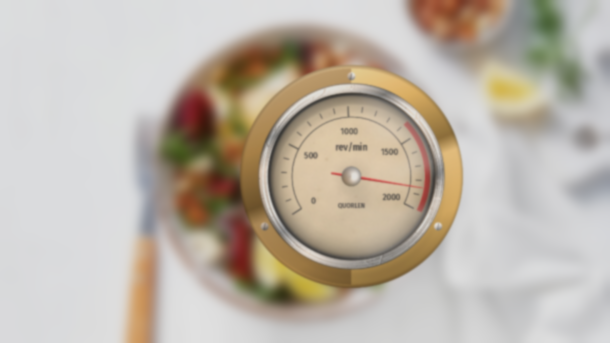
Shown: **1850** rpm
